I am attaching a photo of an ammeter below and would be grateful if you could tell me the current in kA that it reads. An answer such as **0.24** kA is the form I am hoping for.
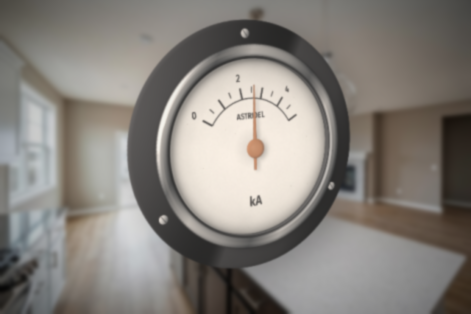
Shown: **2.5** kA
